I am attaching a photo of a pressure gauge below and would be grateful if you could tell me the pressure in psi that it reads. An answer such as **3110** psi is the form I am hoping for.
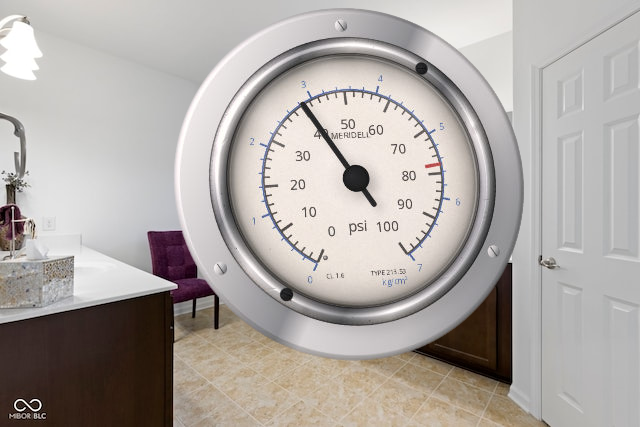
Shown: **40** psi
